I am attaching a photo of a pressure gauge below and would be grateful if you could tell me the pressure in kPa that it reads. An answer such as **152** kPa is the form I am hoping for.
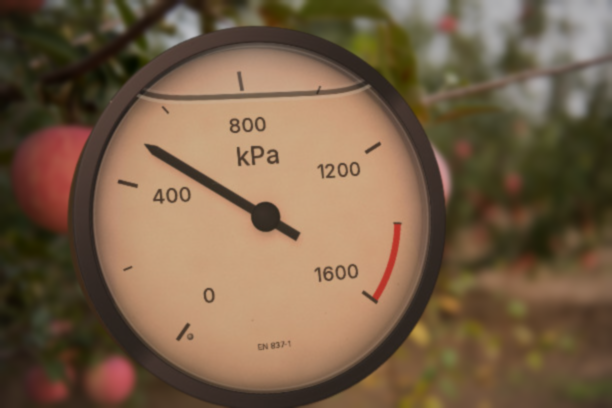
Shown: **500** kPa
